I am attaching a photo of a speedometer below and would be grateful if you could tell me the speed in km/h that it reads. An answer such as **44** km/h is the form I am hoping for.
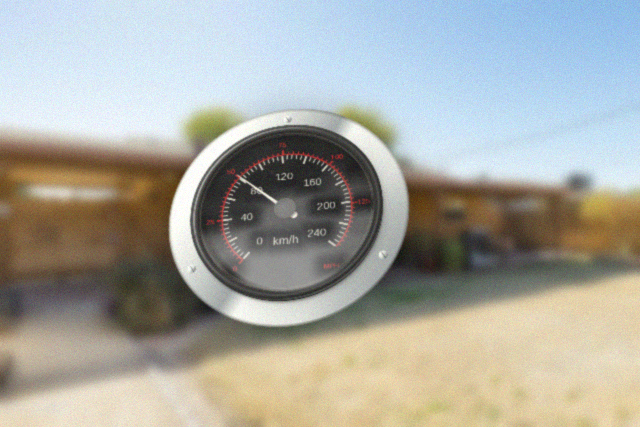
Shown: **80** km/h
